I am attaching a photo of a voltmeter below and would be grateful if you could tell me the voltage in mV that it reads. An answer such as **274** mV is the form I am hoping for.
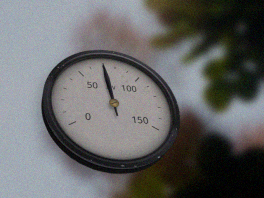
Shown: **70** mV
